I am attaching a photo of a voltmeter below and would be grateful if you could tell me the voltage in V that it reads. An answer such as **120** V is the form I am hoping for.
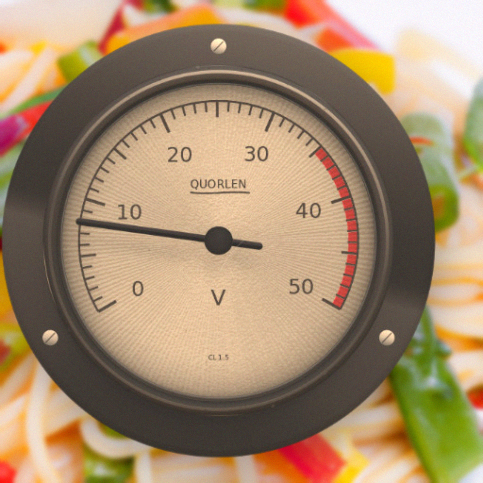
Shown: **8** V
